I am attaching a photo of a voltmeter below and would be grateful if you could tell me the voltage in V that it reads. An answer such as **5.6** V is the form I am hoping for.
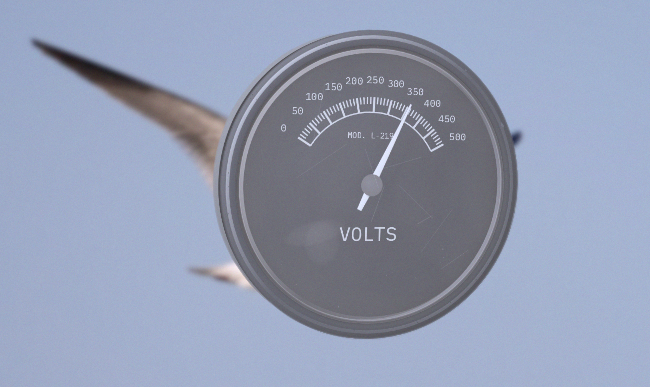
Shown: **350** V
